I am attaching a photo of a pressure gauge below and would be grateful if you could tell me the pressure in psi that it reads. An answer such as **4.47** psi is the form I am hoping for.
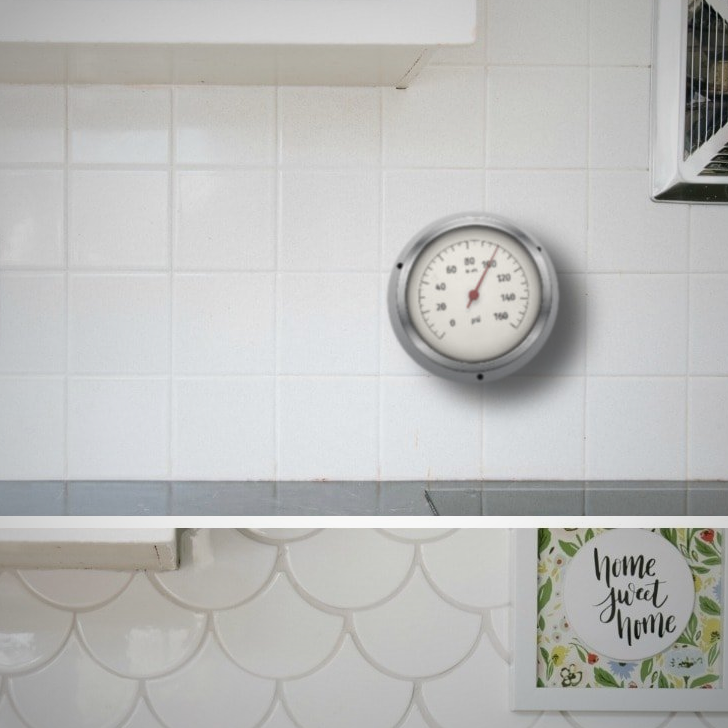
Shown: **100** psi
